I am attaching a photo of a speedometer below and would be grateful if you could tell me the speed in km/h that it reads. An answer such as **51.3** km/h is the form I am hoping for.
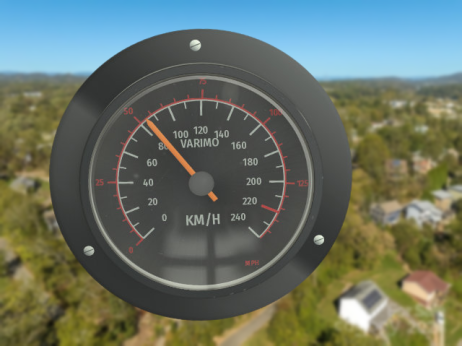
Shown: **85** km/h
